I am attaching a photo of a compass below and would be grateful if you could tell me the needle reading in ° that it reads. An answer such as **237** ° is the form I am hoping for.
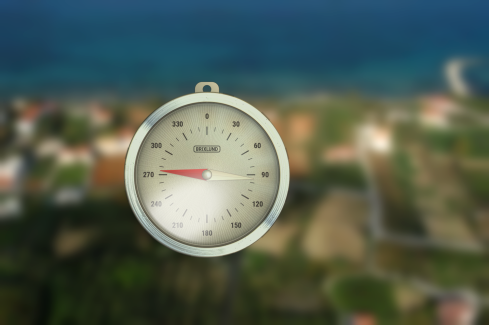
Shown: **275** °
